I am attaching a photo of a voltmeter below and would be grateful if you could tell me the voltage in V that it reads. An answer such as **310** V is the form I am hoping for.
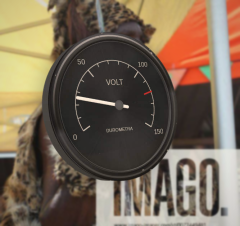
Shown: **25** V
